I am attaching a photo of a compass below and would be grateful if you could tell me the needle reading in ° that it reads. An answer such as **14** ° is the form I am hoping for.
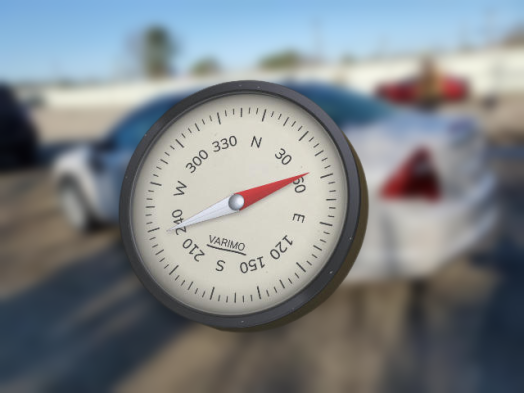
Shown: **55** °
